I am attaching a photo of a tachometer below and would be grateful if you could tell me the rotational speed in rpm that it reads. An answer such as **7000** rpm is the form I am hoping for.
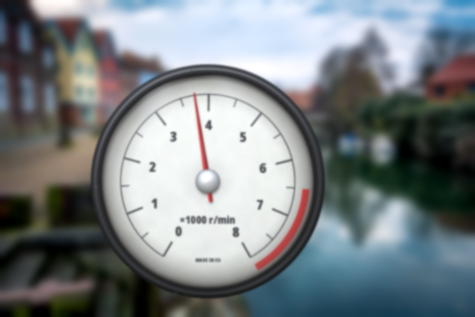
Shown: **3750** rpm
